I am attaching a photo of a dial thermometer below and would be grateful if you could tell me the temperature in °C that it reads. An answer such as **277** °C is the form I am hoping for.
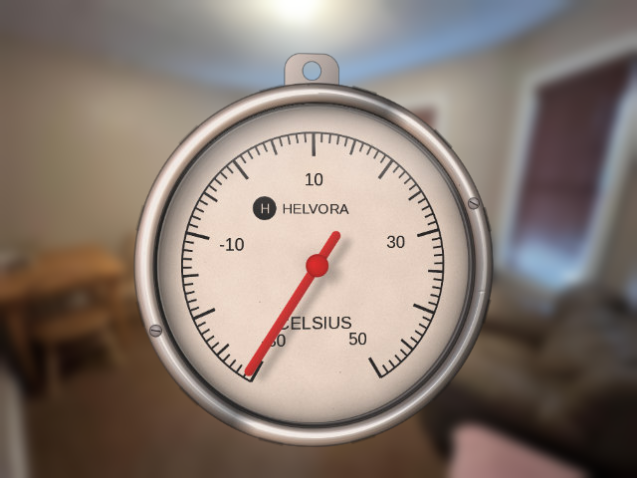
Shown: **-29** °C
